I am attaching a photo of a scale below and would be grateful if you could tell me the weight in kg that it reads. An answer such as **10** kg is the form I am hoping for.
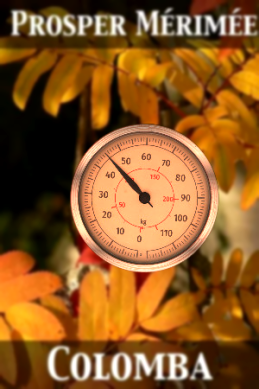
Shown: **45** kg
